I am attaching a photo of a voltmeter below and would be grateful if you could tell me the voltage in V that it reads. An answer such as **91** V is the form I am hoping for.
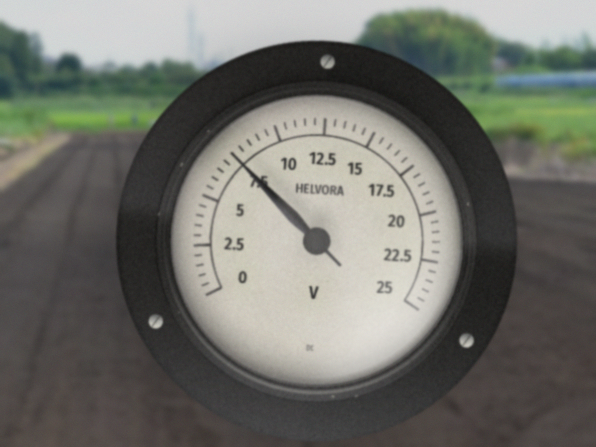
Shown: **7.5** V
